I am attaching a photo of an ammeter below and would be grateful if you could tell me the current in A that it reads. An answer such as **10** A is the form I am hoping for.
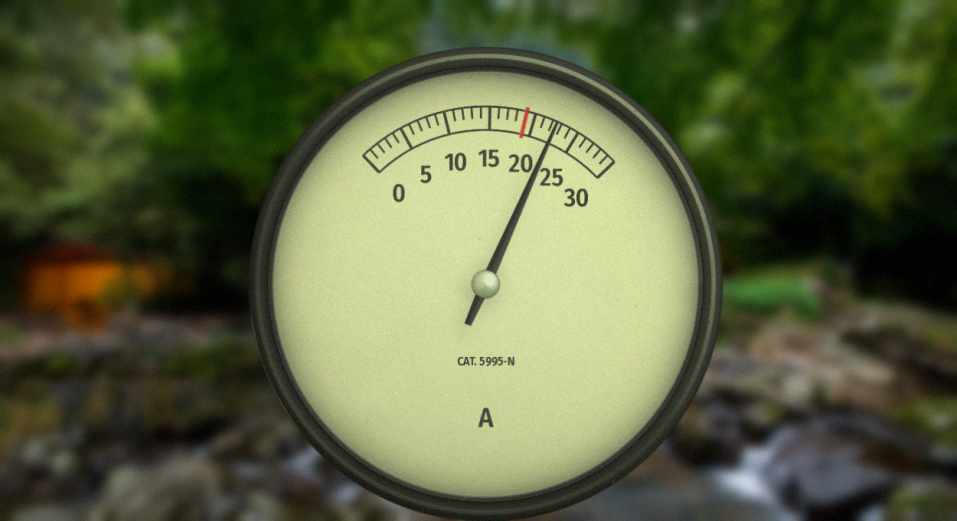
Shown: **22.5** A
